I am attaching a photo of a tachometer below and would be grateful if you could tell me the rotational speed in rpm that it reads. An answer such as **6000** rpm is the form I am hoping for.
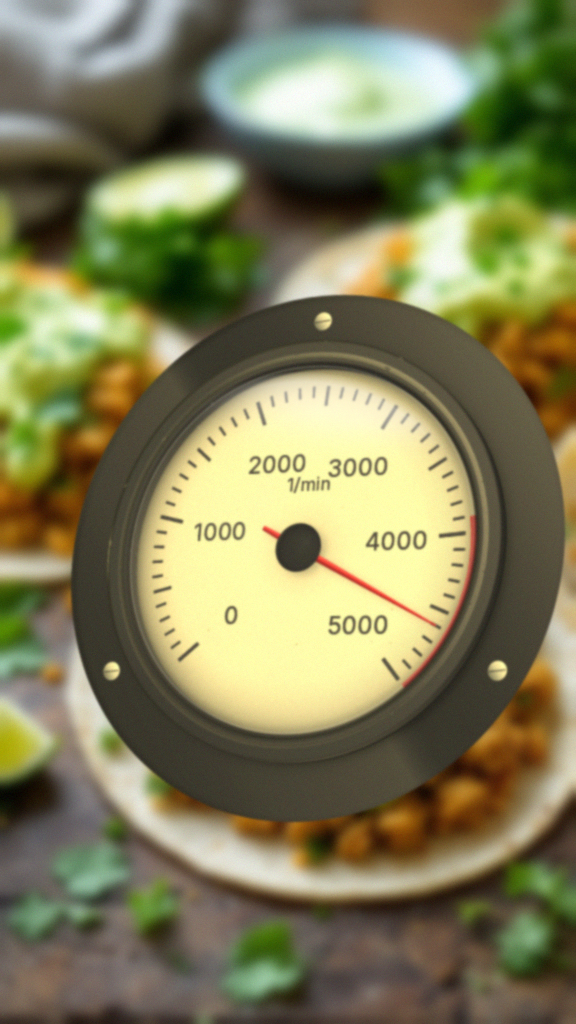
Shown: **4600** rpm
